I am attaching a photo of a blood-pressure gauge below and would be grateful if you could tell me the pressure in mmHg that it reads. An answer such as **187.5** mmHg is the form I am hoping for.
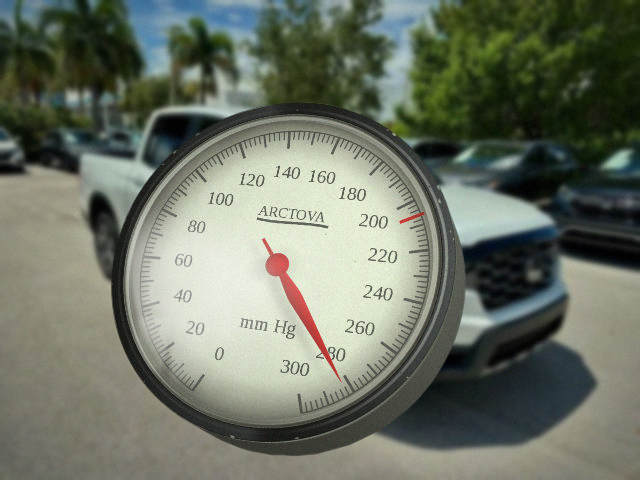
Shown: **282** mmHg
